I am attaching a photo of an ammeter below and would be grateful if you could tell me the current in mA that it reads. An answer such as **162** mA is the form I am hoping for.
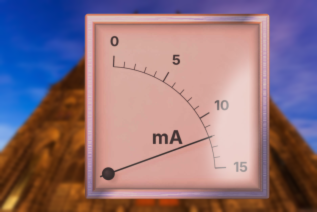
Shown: **12** mA
